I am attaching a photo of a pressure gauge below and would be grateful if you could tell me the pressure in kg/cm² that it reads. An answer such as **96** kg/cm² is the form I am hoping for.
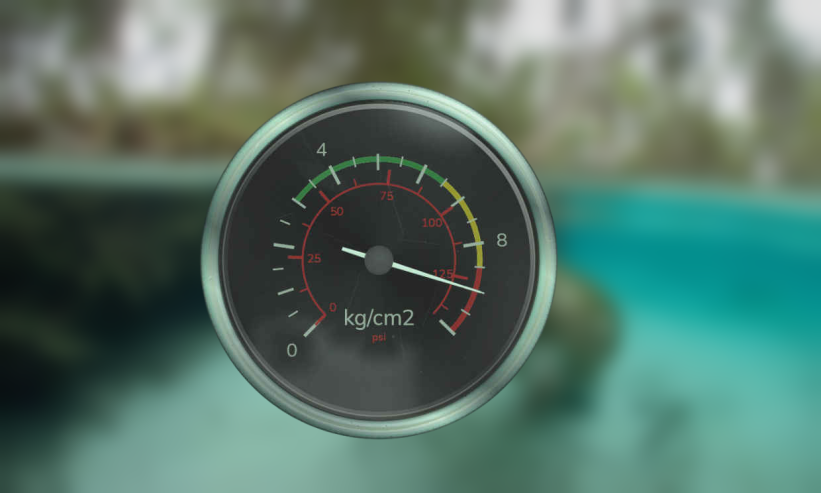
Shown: **9** kg/cm²
